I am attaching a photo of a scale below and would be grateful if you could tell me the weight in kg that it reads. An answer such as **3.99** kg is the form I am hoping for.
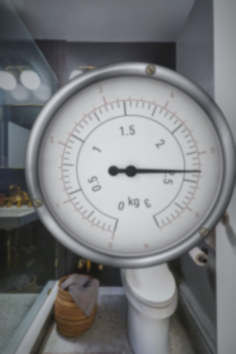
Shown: **2.4** kg
